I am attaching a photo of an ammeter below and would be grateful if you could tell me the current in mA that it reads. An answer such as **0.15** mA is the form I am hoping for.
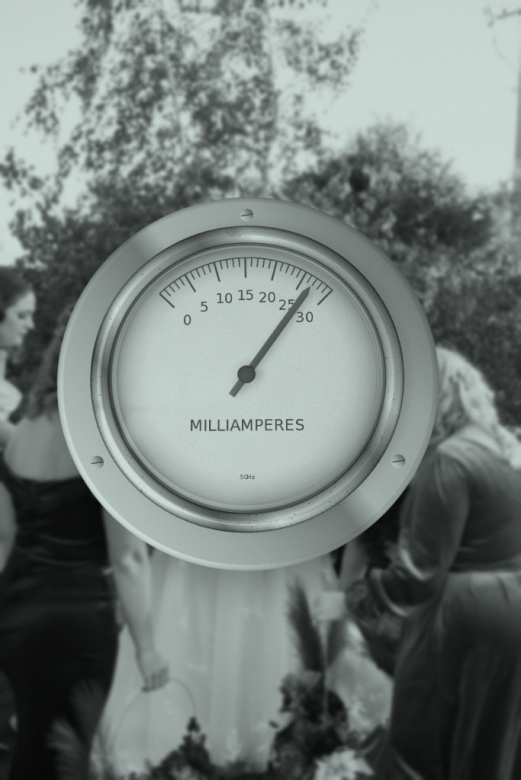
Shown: **27** mA
